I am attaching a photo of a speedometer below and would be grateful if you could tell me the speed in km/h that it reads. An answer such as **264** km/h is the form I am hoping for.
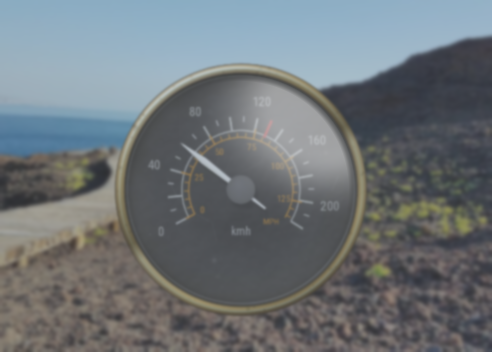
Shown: **60** km/h
